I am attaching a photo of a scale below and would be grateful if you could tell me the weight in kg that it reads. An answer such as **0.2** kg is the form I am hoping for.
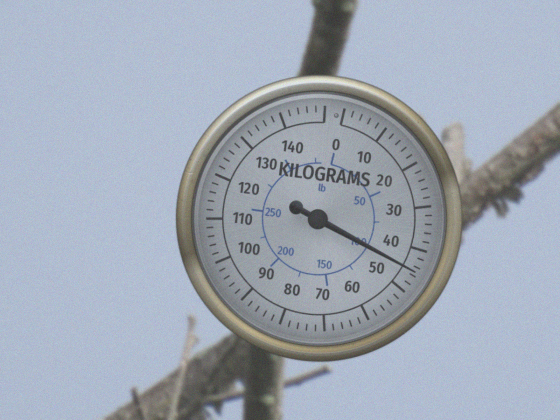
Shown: **45** kg
